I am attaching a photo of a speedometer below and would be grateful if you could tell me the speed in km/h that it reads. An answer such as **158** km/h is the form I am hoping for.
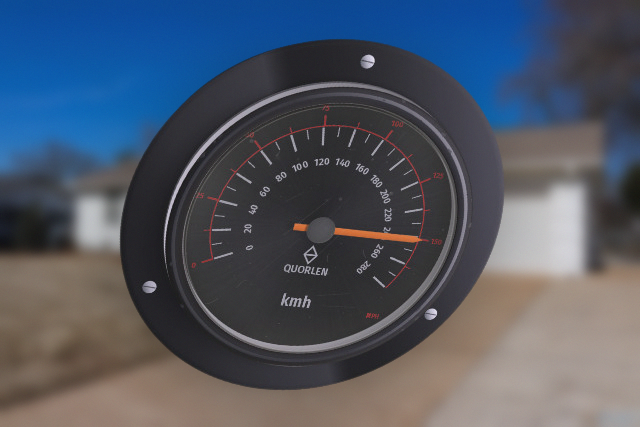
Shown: **240** km/h
